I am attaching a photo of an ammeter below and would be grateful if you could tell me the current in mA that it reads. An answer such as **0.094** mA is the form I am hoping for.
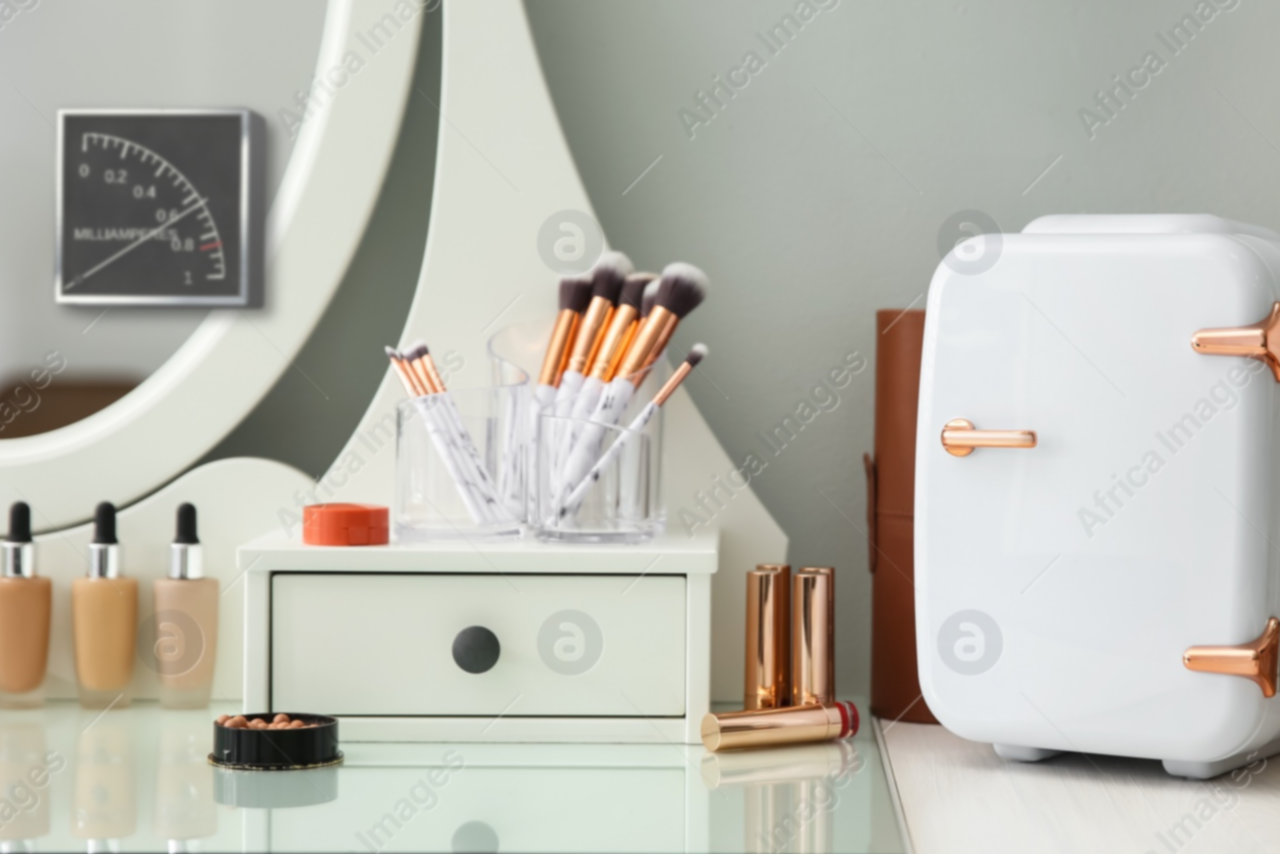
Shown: **0.65** mA
